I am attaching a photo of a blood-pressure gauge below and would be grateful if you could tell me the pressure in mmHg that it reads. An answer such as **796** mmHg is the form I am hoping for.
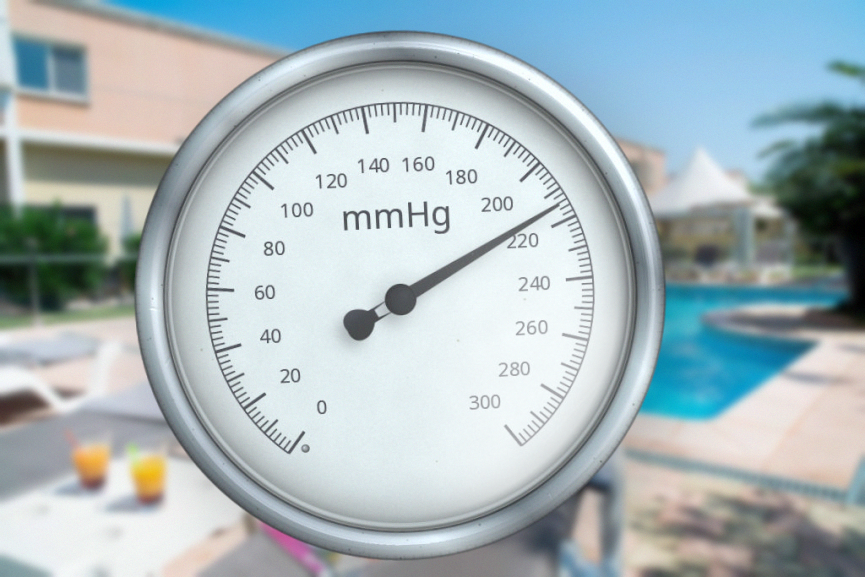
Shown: **214** mmHg
